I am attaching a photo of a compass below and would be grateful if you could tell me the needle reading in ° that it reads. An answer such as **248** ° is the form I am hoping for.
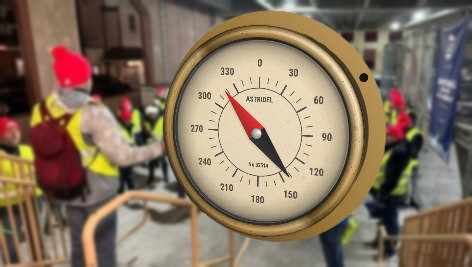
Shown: **320** °
